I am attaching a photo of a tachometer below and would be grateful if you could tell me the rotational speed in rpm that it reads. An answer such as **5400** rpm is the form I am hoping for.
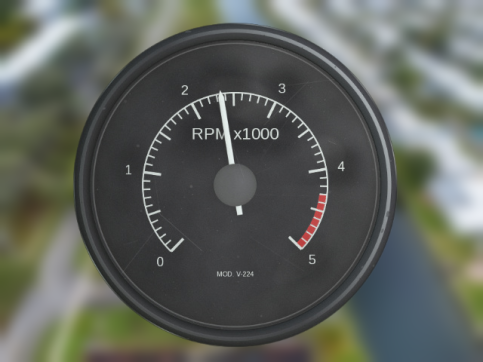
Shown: **2350** rpm
